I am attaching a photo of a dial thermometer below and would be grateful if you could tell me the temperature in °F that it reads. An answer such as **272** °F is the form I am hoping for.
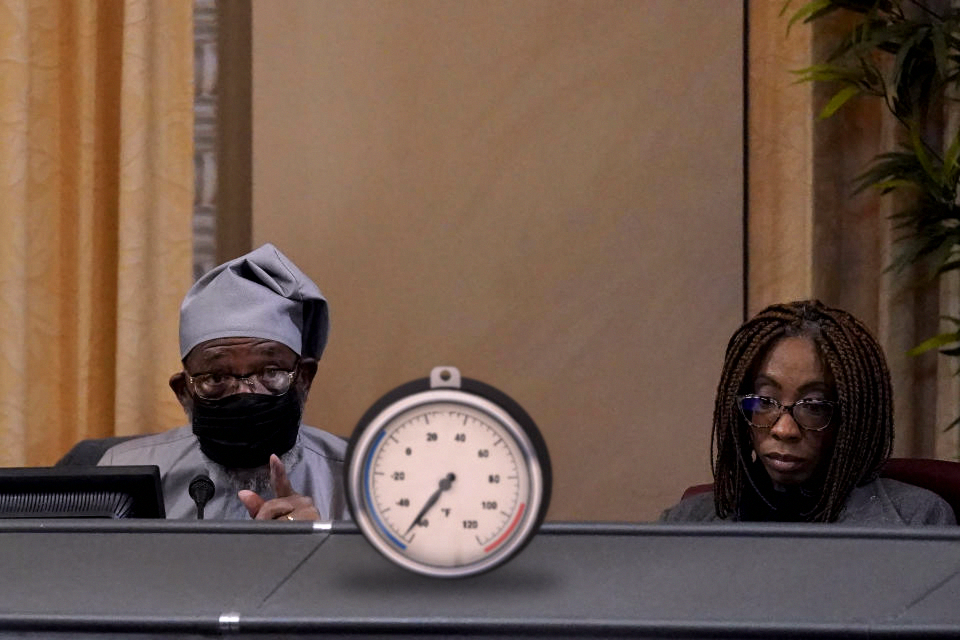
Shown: **-56** °F
